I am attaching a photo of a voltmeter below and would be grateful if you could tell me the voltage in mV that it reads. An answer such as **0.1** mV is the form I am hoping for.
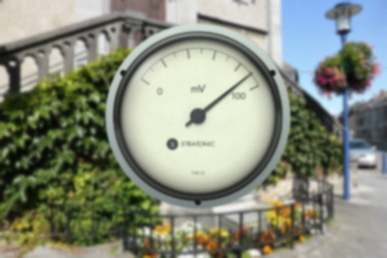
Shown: **90** mV
